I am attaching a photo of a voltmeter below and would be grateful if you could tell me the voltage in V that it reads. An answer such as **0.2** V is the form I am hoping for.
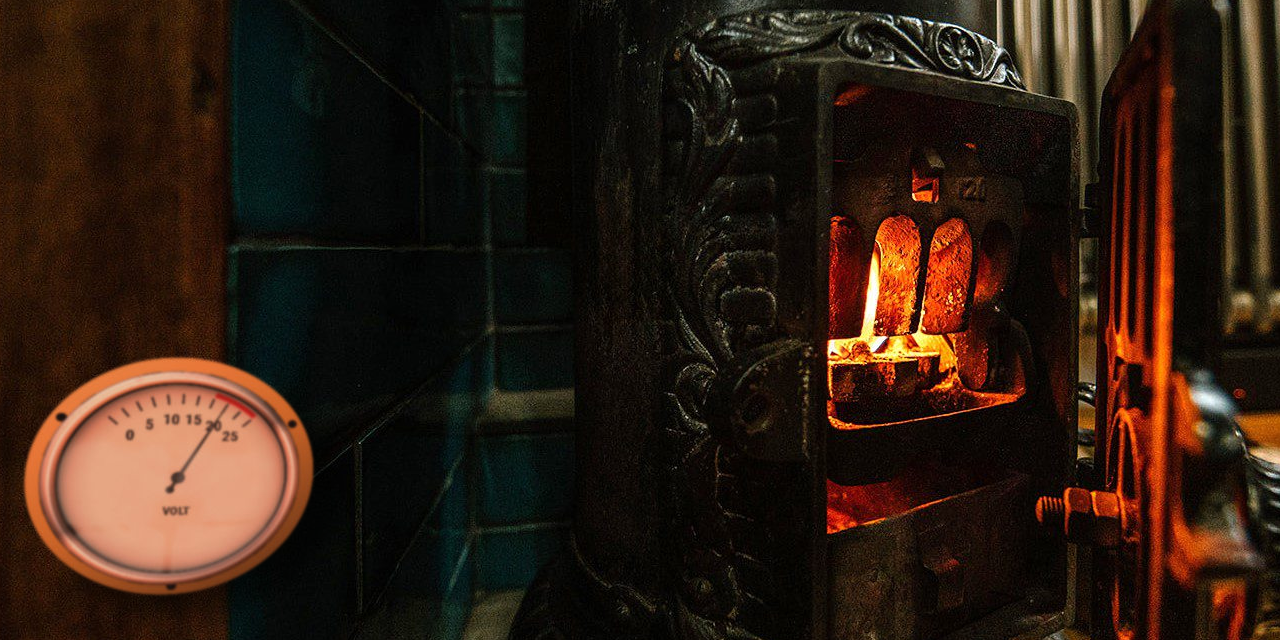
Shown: **20** V
